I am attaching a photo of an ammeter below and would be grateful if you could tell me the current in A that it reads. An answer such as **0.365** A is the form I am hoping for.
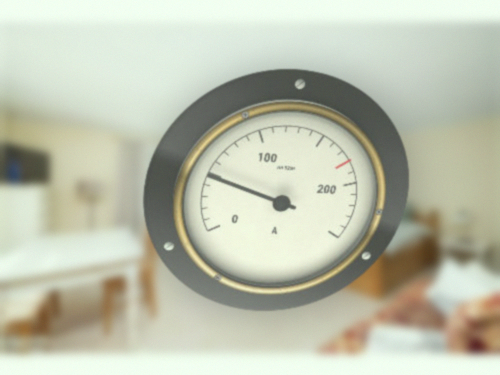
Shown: **50** A
